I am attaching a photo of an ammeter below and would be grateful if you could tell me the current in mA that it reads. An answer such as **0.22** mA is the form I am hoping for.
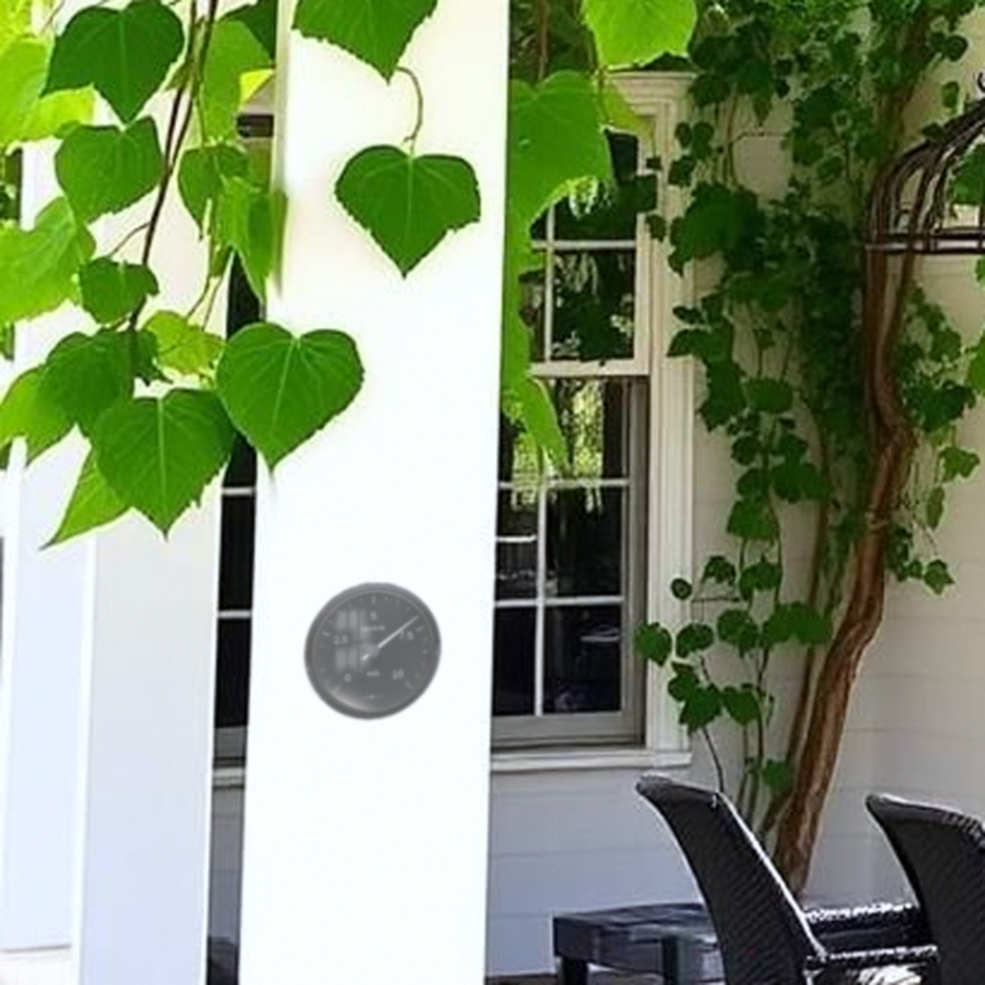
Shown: **7** mA
